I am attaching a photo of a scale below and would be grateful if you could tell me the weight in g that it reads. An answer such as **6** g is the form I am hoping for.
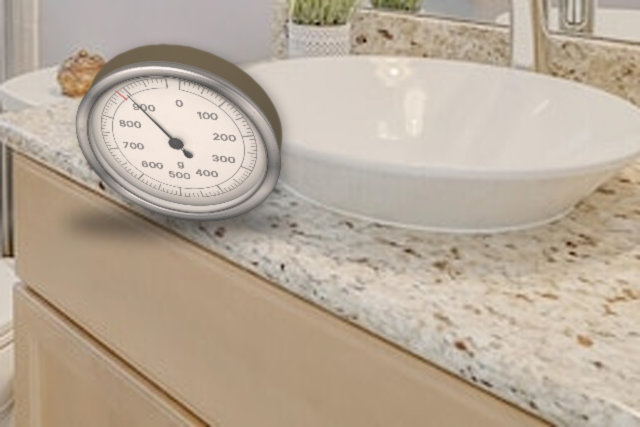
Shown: **900** g
